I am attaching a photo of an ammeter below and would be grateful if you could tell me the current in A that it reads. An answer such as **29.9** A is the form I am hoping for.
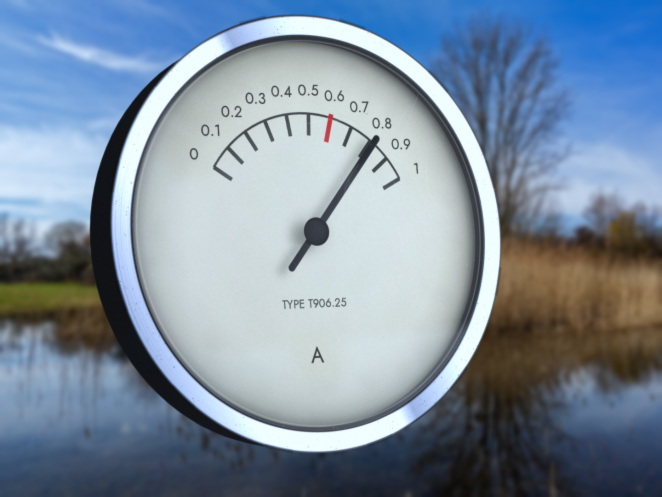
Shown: **0.8** A
